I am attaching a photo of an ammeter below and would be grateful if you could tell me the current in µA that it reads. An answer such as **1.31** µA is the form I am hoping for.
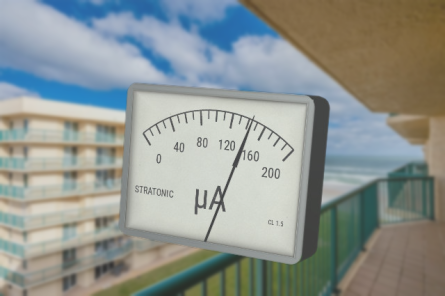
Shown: **145** µA
